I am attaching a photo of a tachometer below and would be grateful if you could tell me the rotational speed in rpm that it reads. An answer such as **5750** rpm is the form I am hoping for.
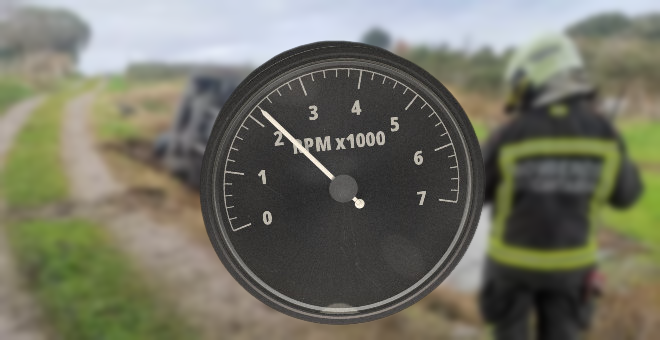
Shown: **2200** rpm
